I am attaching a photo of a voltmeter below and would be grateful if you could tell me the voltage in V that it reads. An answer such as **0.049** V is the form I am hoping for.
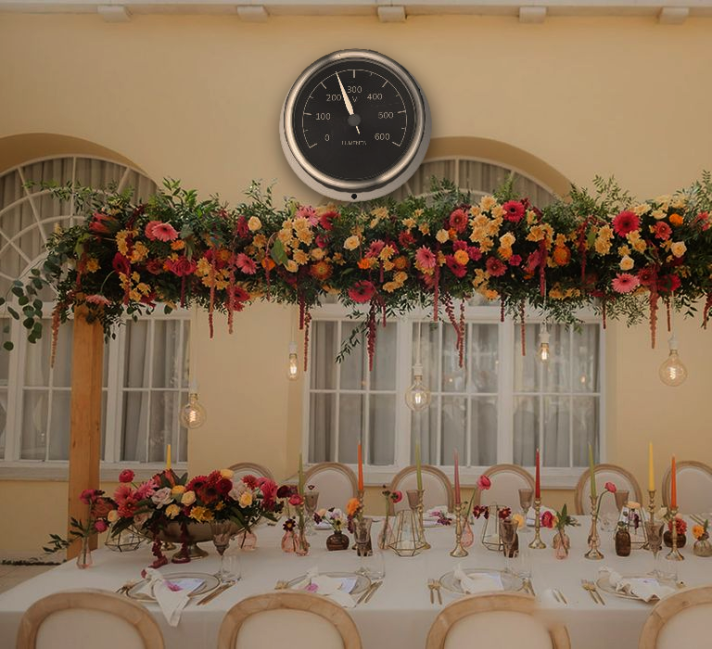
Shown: **250** V
